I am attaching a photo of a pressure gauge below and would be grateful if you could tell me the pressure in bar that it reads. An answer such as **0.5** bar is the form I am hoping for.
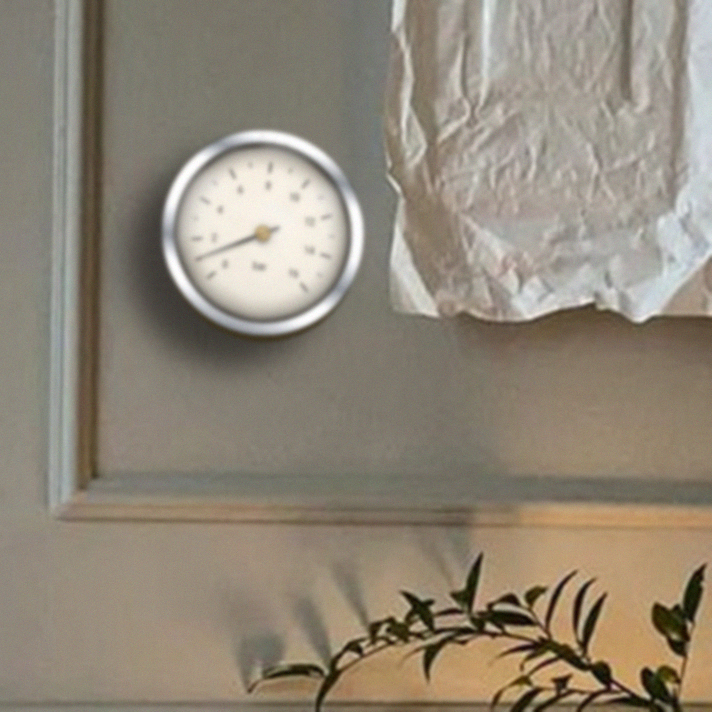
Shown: **1** bar
